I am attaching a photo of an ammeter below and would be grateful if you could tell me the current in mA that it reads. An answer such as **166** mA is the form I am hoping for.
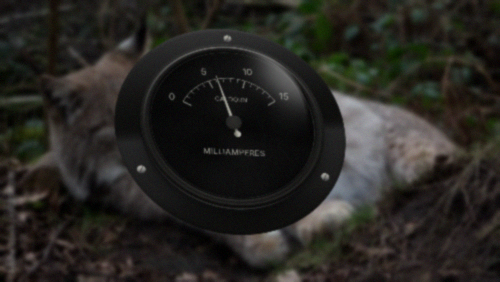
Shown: **6** mA
